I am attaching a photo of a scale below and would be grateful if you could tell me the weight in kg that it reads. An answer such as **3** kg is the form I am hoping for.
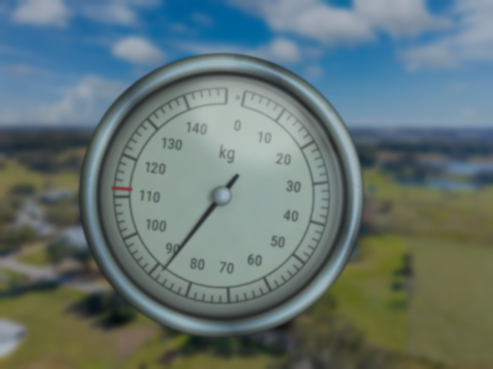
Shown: **88** kg
